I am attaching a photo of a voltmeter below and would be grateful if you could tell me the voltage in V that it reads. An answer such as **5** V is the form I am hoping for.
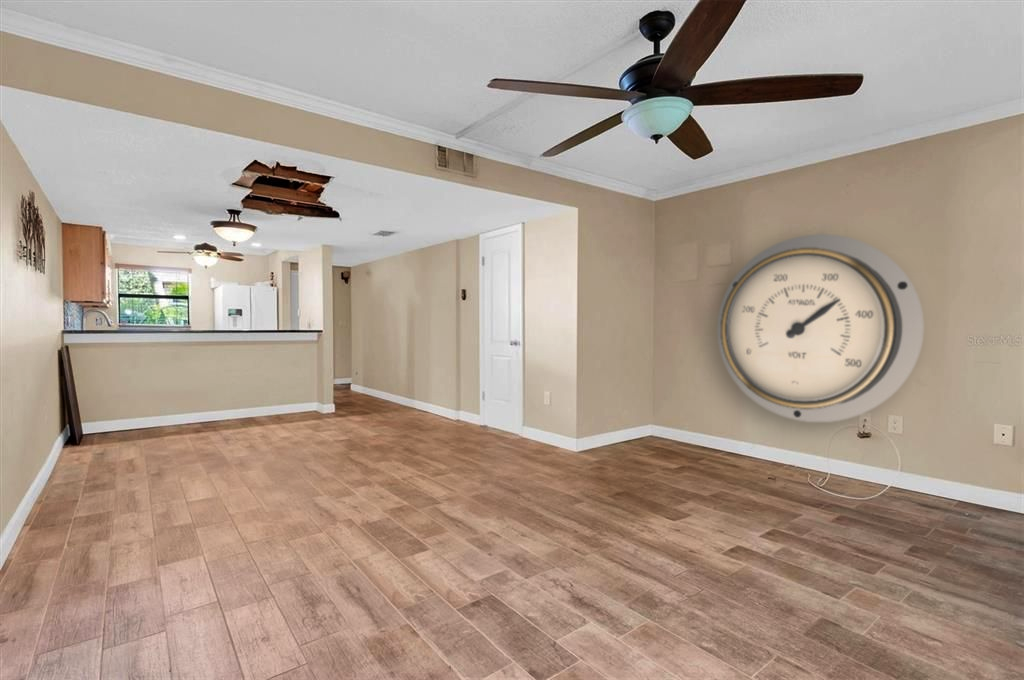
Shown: **350** V
